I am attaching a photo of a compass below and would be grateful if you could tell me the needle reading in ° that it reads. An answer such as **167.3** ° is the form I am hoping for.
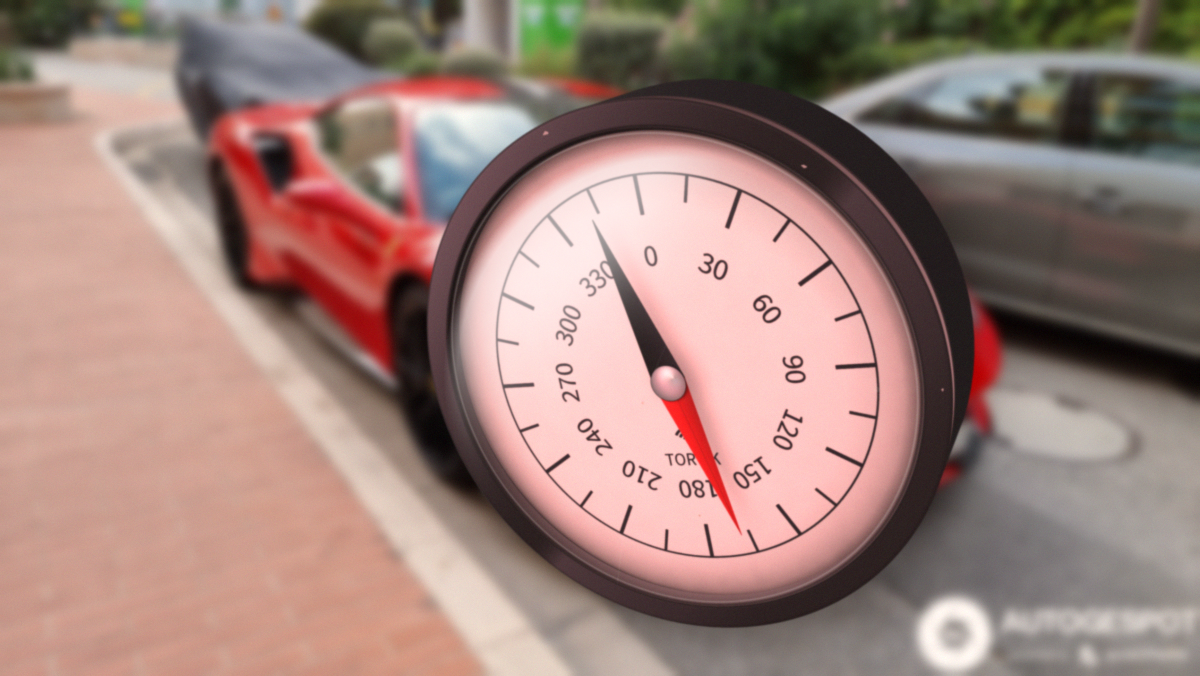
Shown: **165** °
